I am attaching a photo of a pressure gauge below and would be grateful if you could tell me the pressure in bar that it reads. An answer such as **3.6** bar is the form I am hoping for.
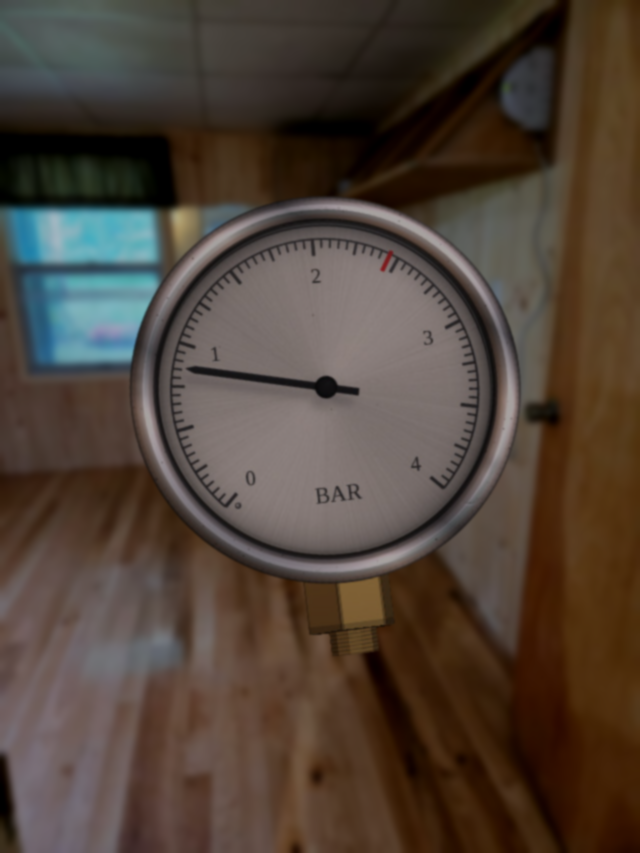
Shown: **0.85** bar
